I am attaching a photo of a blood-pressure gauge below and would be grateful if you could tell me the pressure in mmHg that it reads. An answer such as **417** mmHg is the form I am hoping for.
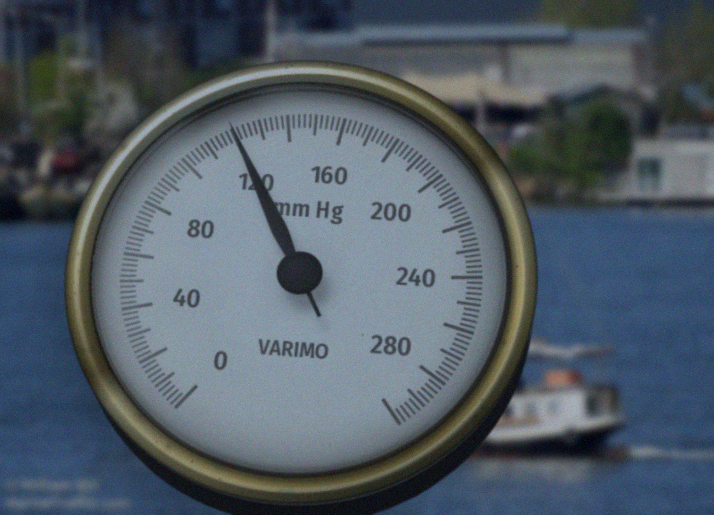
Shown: **120** mmHg
